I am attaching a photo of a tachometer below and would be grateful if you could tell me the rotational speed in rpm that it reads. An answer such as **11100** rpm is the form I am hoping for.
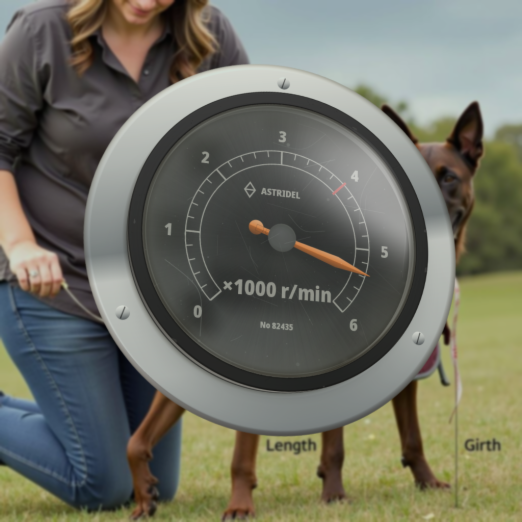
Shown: **5400** rpm
